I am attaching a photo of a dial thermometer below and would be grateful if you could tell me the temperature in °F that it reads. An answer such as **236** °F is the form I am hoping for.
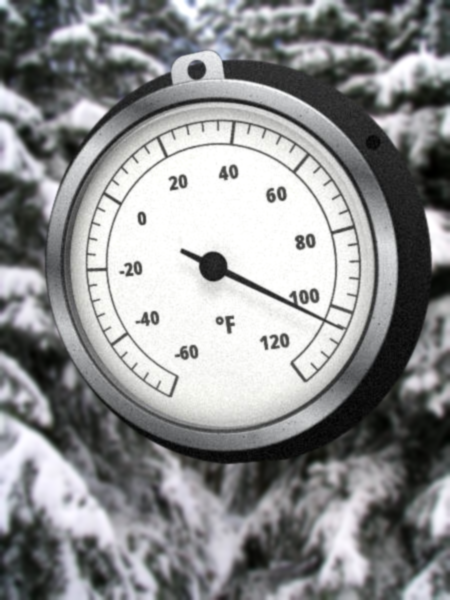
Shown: **104** °F
